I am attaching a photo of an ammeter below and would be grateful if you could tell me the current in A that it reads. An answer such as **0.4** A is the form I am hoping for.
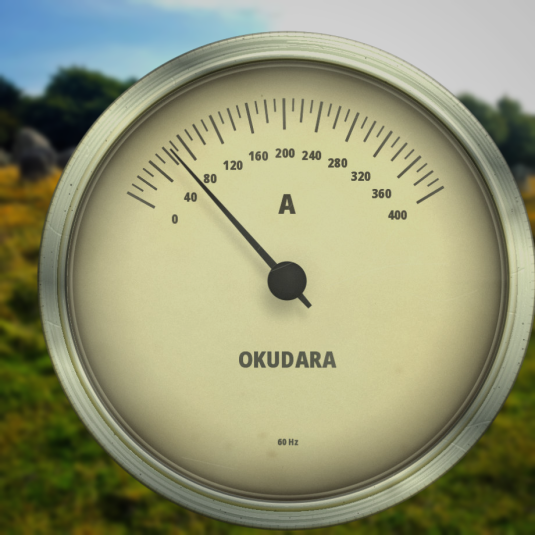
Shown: **65** A
